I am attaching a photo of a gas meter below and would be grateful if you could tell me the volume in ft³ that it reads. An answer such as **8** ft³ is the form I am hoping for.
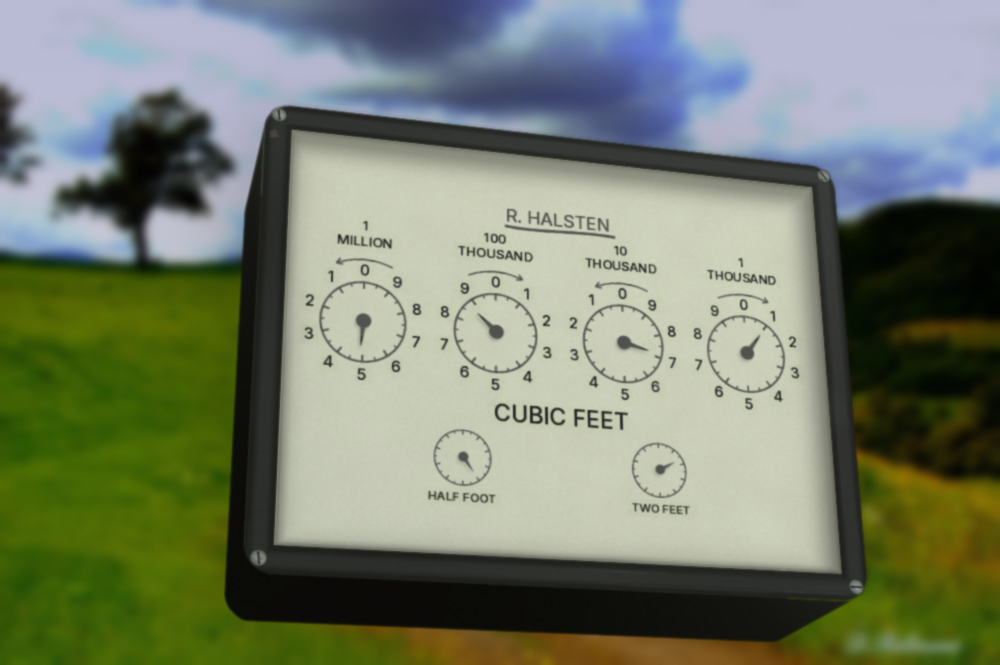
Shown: **487100** ft³
